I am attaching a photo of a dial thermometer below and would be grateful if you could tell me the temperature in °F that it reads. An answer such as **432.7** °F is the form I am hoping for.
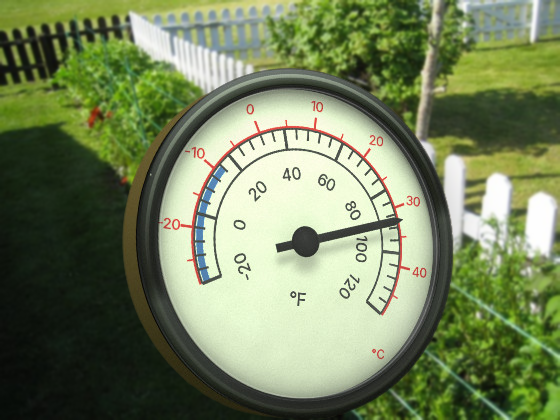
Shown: **90** °F
